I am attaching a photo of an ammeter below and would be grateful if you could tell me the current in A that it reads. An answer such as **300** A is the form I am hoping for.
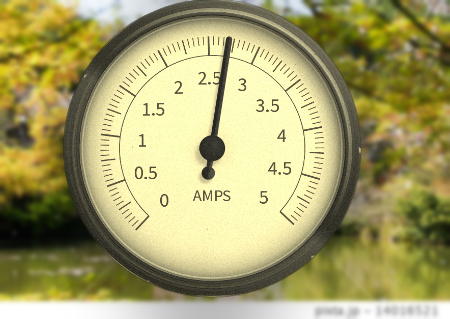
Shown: **2.7** A
